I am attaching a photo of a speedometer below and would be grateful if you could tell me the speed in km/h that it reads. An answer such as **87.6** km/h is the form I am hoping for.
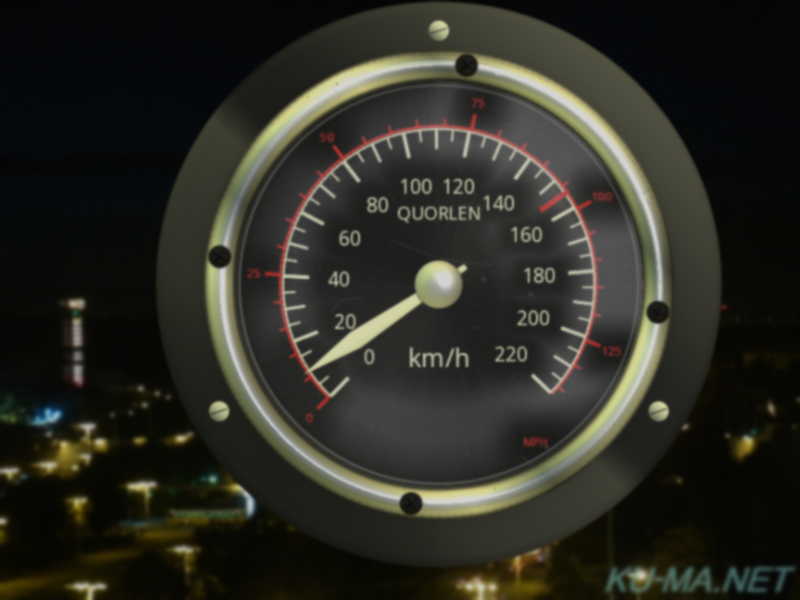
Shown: **10** km/h
